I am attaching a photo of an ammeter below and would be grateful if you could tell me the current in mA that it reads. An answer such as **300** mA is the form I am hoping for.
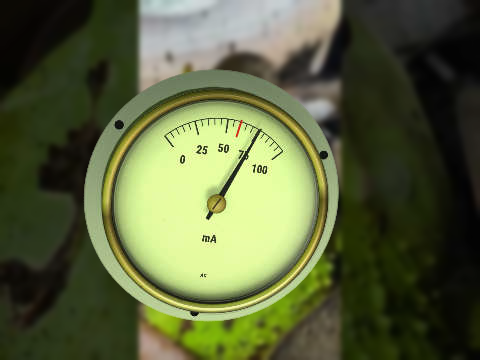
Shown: **75** mA
